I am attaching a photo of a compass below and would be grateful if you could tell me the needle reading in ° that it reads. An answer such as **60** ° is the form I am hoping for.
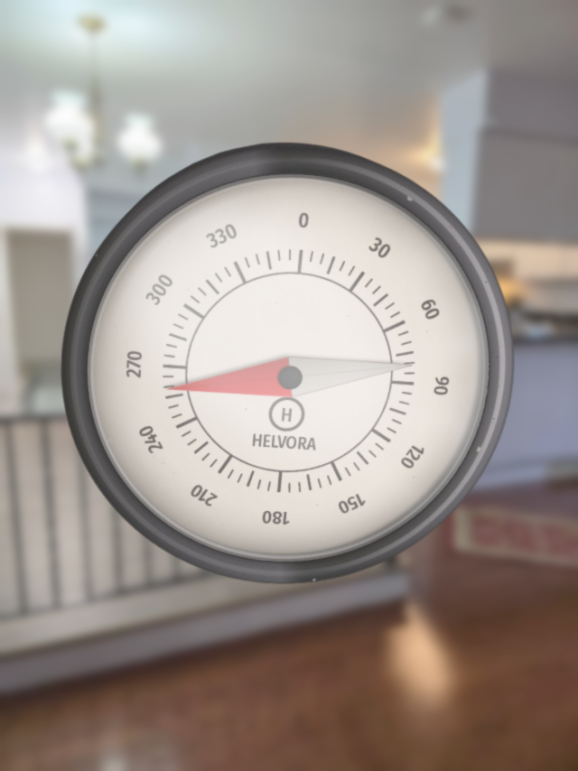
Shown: **260** °
